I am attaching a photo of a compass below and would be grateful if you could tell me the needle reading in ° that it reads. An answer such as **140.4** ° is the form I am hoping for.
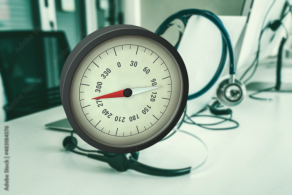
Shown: **280** °
